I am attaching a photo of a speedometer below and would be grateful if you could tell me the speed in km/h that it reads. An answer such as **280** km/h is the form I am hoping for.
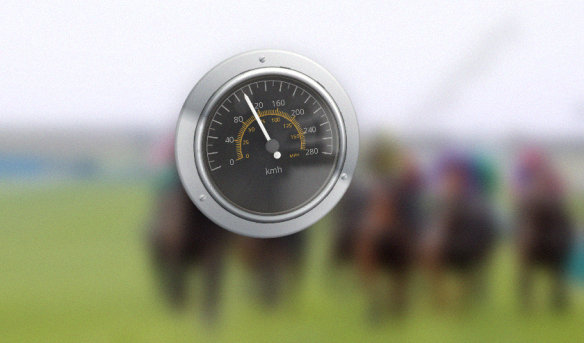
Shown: **110** km/h
